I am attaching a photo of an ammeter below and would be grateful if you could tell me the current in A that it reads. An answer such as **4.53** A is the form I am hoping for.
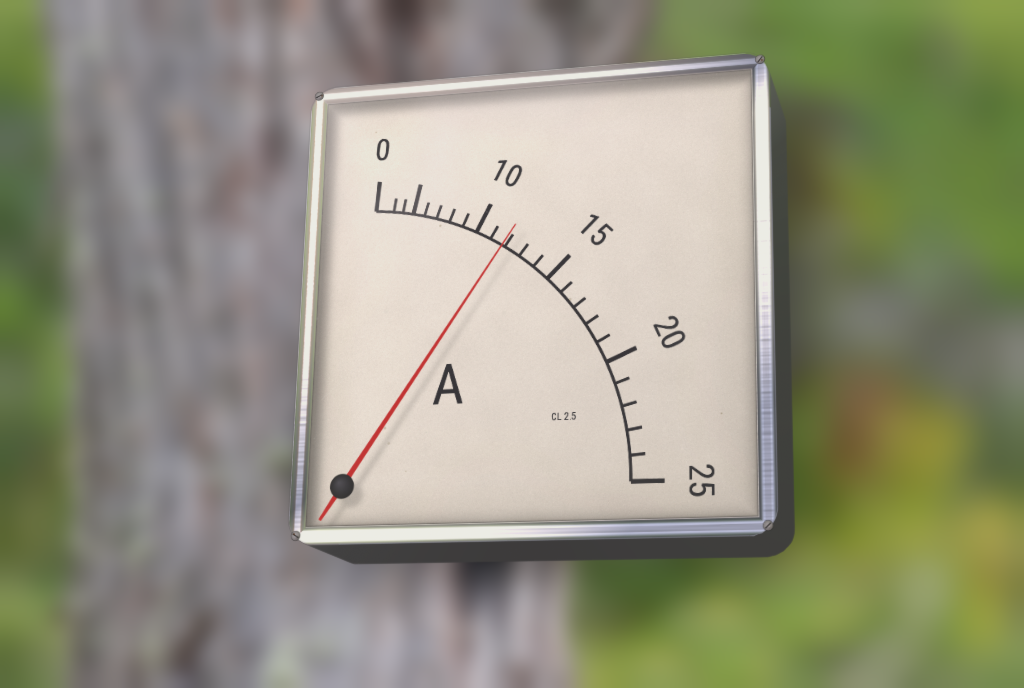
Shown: **12** A
